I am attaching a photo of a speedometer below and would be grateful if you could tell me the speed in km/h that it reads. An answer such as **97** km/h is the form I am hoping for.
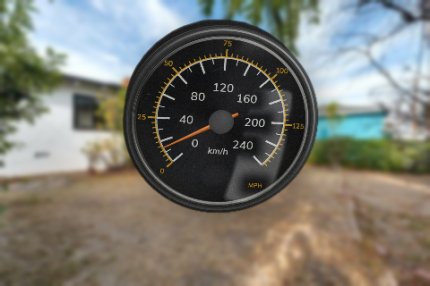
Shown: **15** km/h
